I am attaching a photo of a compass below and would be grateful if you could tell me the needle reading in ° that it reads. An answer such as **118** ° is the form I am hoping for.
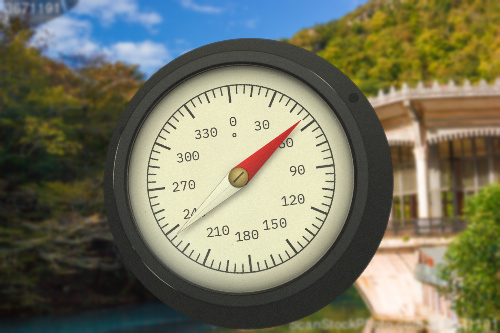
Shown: **55** °
